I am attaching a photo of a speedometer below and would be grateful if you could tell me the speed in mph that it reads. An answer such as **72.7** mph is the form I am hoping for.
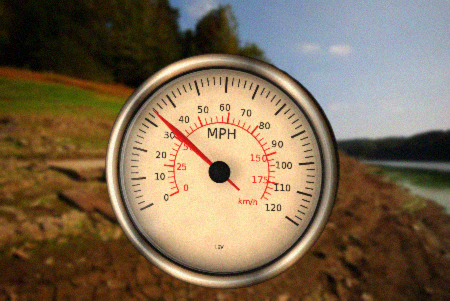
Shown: **34** mph
